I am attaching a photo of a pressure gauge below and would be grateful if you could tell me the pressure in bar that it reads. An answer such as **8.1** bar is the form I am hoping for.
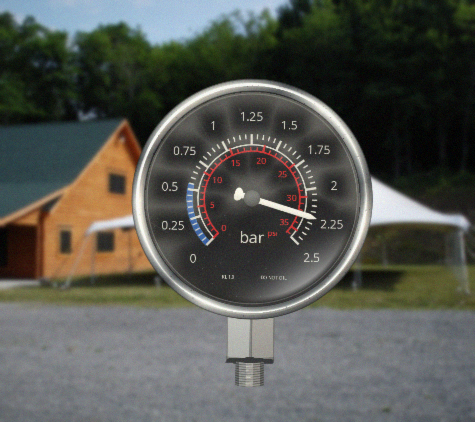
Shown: **2.25** bar
